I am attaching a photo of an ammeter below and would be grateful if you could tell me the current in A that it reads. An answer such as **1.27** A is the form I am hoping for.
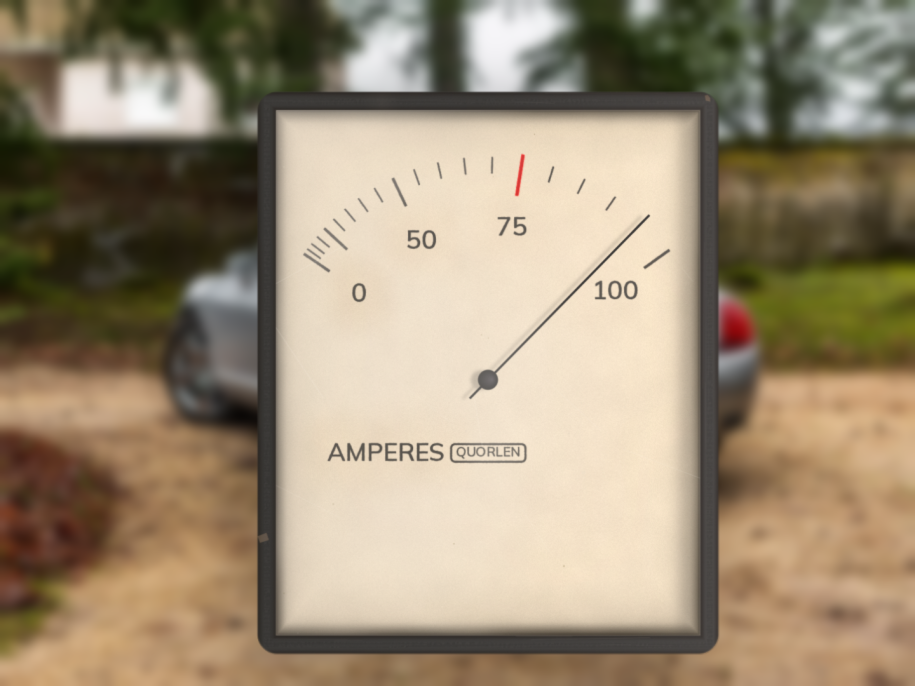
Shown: **95** A
